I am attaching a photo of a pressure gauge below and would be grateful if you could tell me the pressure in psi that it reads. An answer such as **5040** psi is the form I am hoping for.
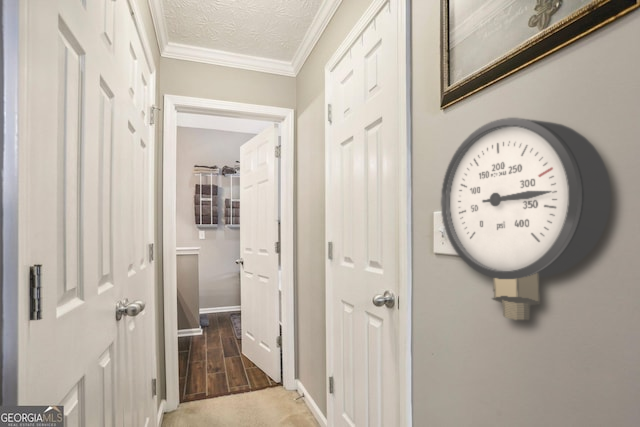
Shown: **330** psi
